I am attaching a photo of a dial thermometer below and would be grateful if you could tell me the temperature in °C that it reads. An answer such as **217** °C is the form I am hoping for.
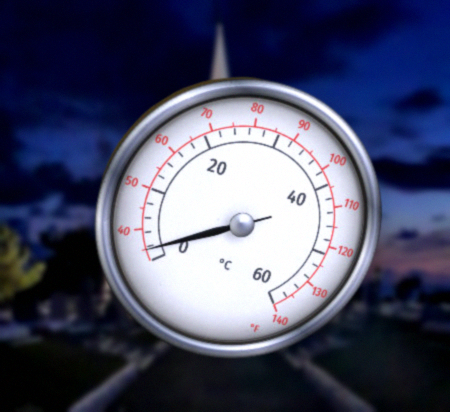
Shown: **2** °C
